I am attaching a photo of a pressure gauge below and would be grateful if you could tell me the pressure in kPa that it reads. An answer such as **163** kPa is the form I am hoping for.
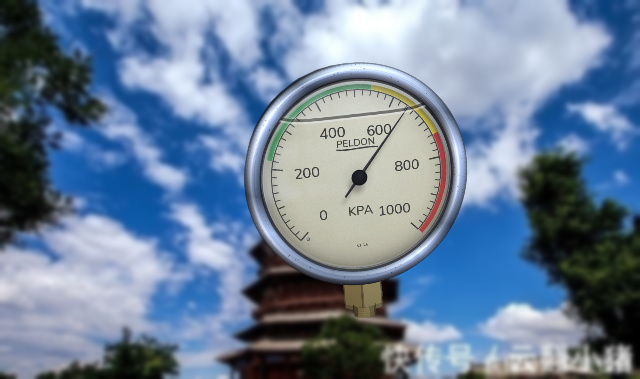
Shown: **640** kPa
